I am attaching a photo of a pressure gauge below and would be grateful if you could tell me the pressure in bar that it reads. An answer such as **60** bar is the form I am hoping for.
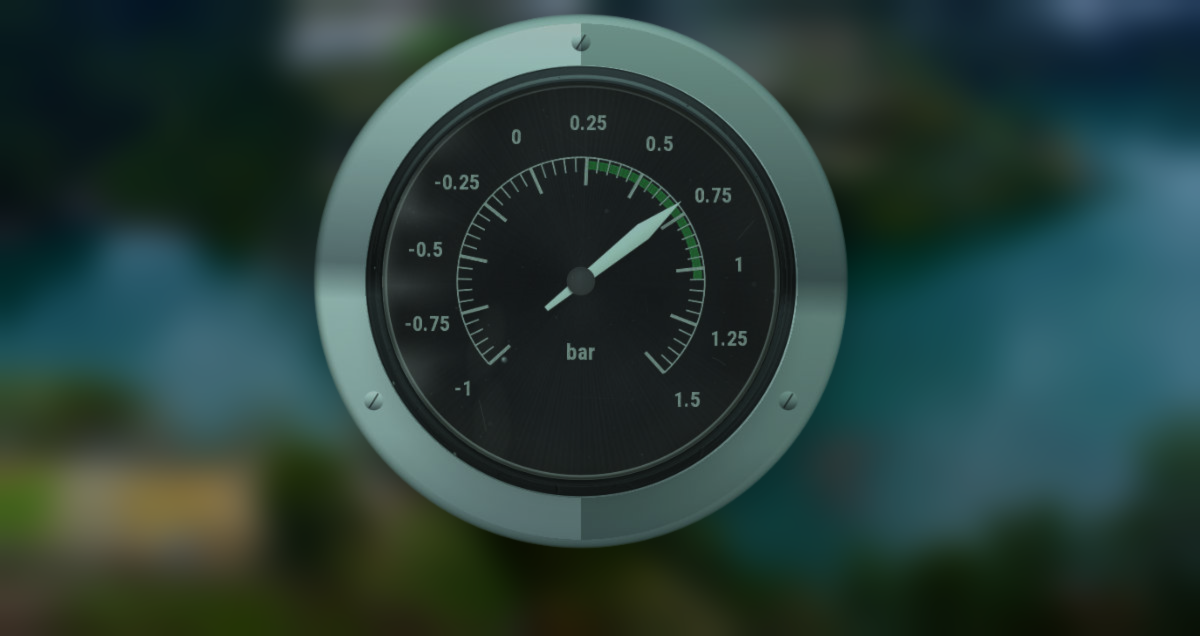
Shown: **0.7** bar
